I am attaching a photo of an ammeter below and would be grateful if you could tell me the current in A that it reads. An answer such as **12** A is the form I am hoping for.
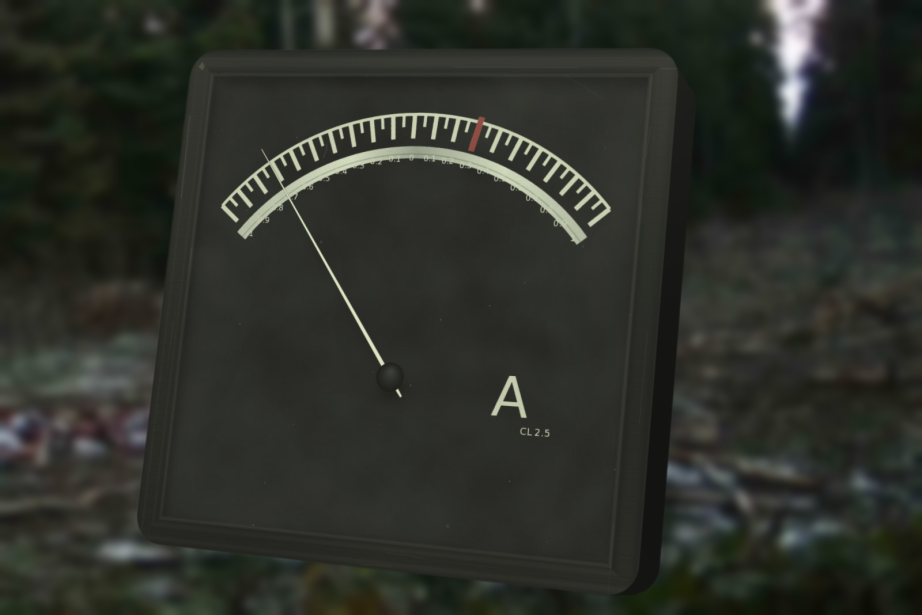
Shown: **-0.7** A
